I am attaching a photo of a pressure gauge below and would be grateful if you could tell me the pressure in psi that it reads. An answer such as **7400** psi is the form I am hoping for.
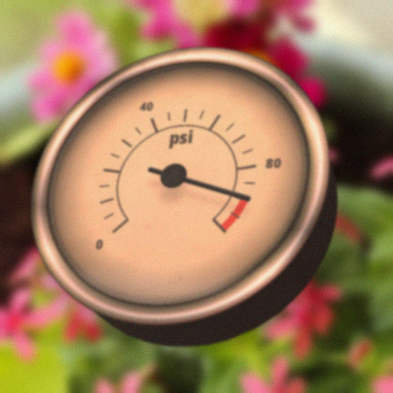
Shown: **90** psi
